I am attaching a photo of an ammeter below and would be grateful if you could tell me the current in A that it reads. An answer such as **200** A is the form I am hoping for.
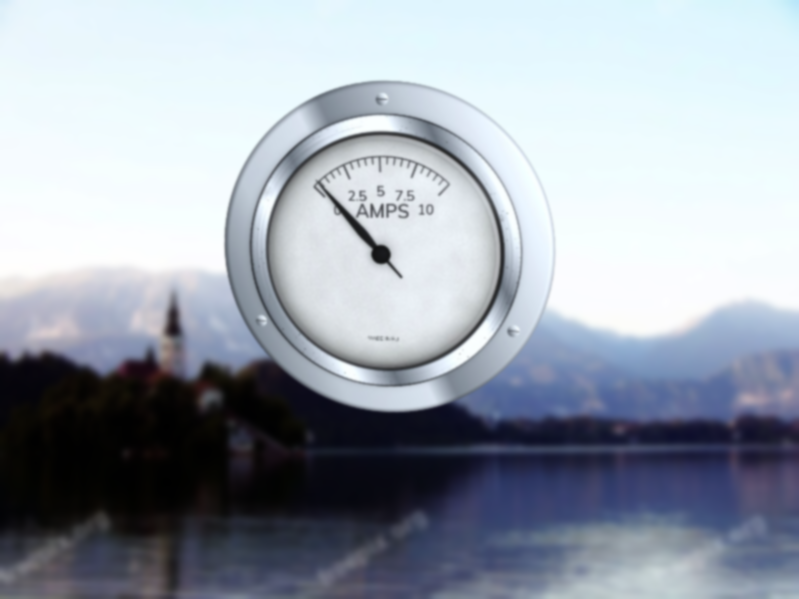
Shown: **0.5** A
